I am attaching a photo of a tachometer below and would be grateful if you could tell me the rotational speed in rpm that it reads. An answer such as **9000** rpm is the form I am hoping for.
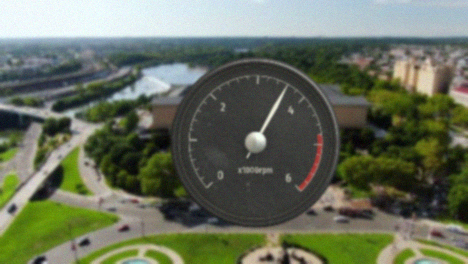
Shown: **3600** rpm
